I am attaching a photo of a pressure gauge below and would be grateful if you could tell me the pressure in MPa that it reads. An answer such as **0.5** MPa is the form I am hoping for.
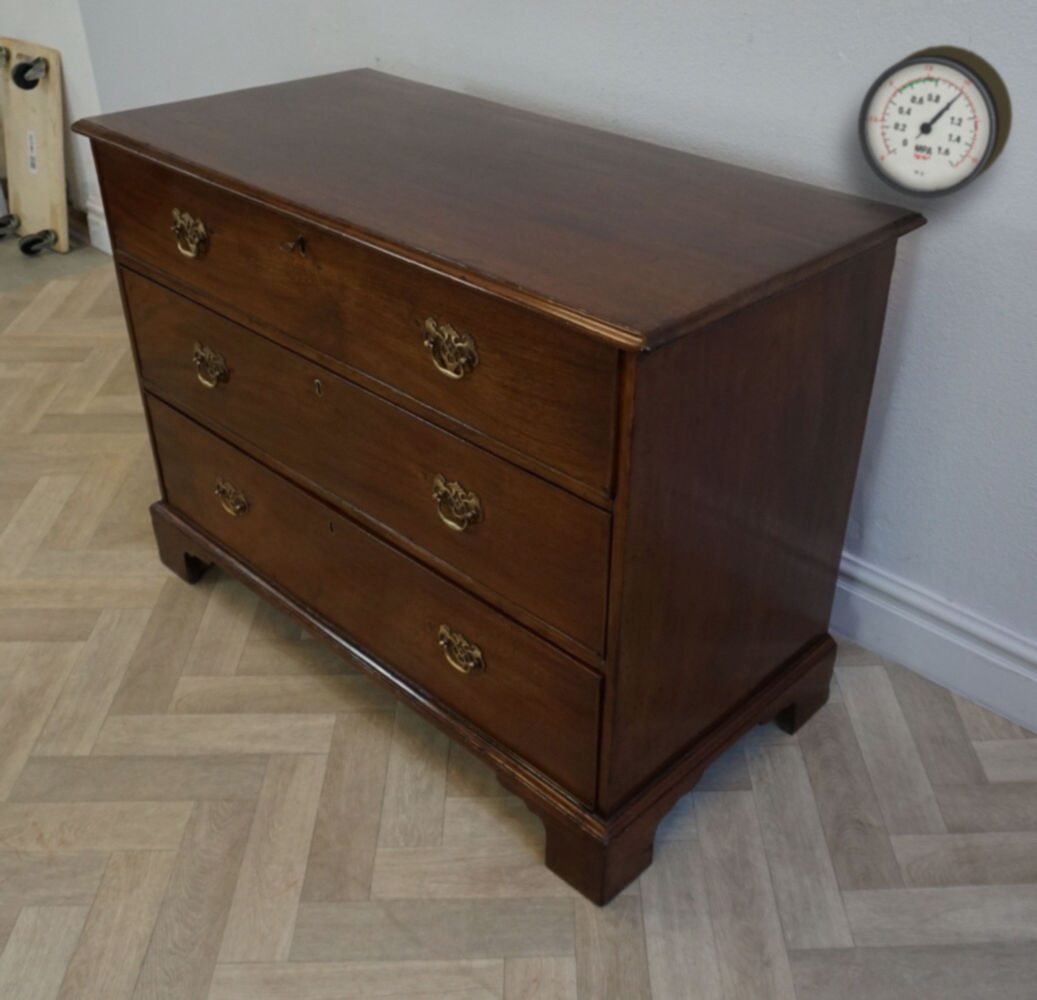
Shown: **1** MPa
